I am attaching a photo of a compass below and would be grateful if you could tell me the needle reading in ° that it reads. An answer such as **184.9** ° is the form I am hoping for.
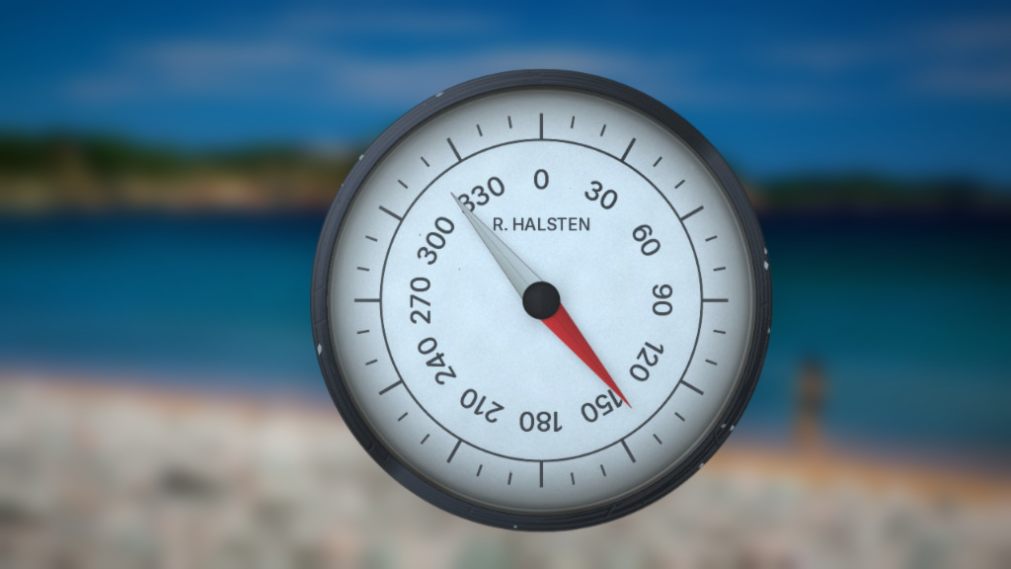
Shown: **140** °
